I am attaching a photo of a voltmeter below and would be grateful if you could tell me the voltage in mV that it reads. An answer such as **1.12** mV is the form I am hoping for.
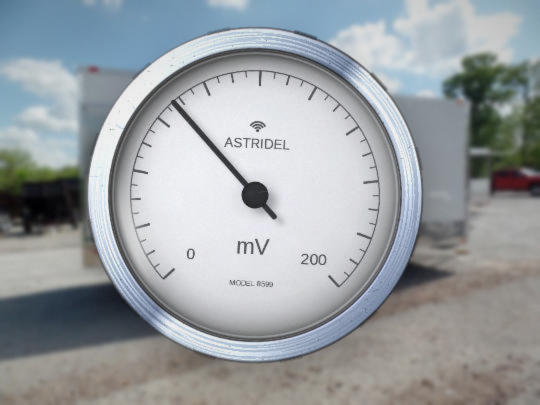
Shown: **67.5** mV
